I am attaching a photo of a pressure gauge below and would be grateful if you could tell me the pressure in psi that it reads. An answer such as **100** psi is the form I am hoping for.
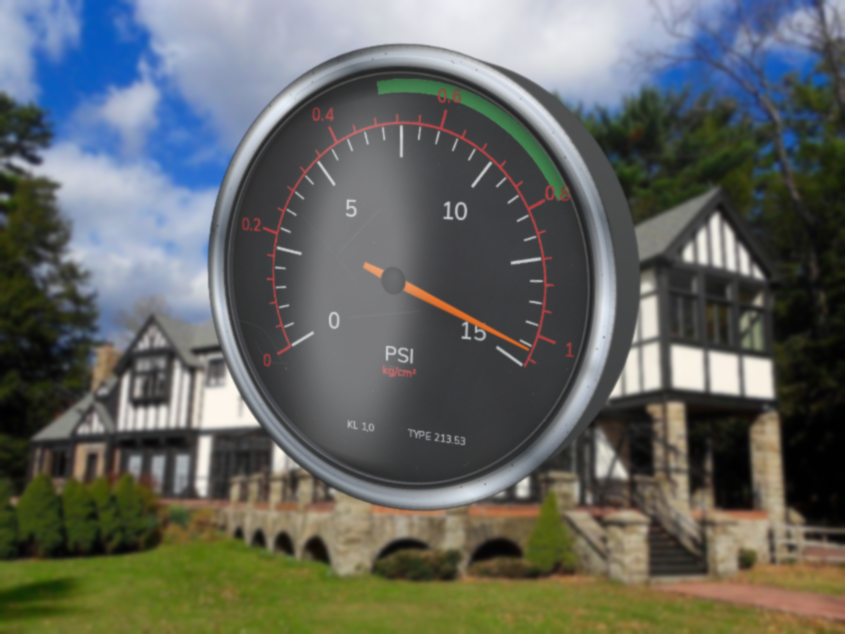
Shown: **14.5** psi
